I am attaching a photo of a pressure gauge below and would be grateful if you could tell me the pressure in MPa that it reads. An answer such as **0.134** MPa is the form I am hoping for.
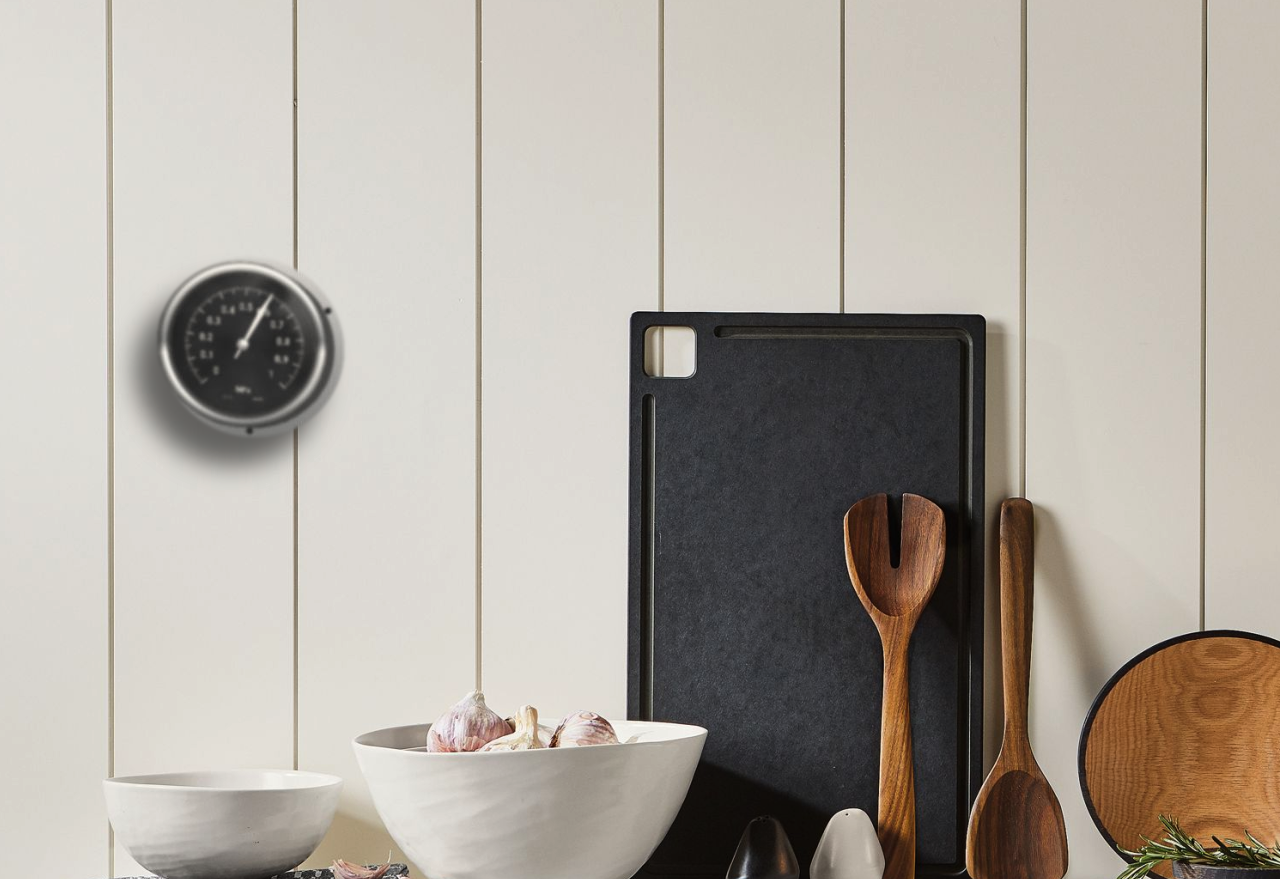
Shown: **0.6** MPa
